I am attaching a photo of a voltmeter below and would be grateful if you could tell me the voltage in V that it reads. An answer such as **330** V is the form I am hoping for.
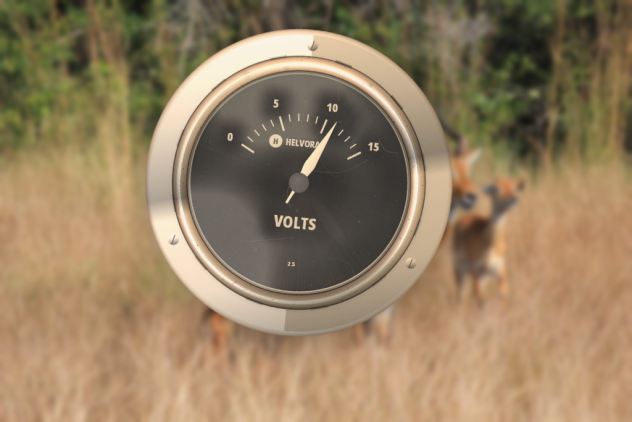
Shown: **11** V
